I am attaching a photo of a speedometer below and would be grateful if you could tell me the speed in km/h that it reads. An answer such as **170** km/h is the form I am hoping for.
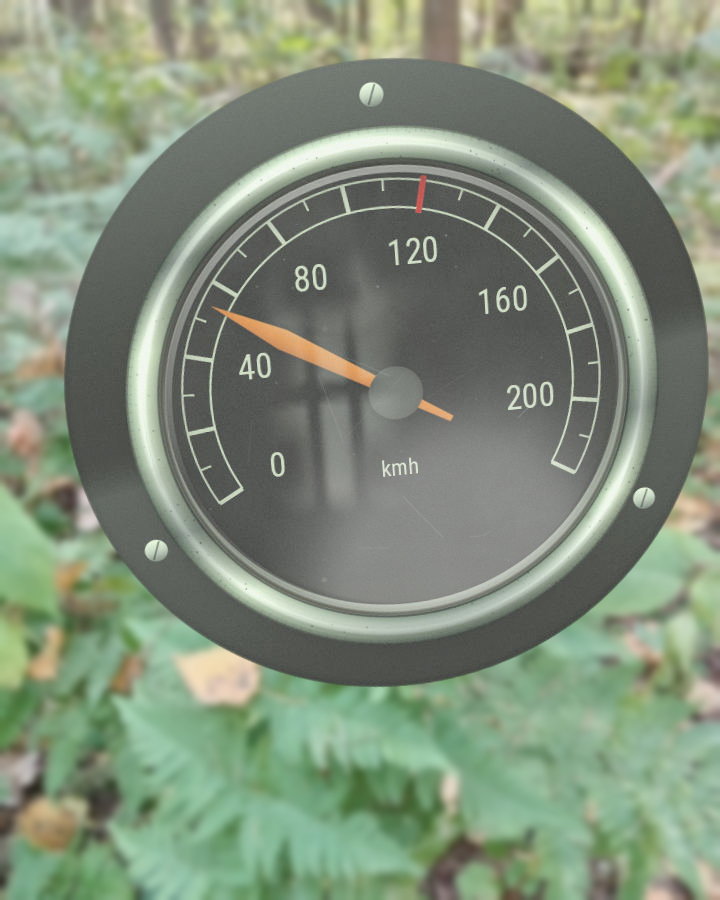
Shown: **55** km/h
